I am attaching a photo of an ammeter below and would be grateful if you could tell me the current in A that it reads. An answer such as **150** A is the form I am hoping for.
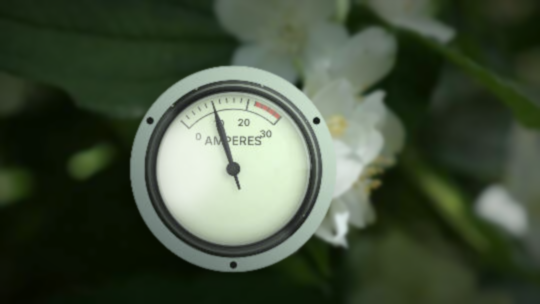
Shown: **10** A
